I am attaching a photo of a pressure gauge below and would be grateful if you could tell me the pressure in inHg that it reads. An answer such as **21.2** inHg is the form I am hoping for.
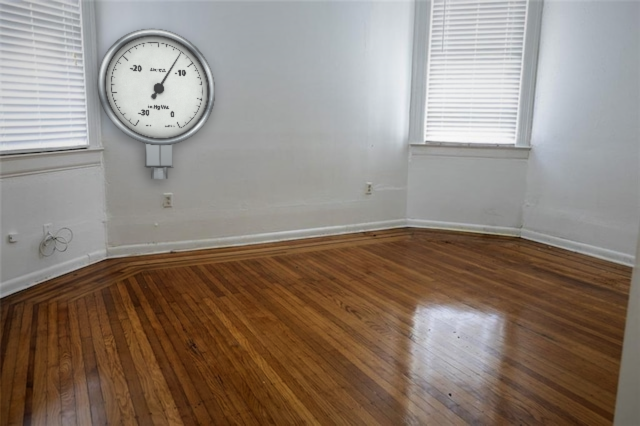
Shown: **-12** inHg
